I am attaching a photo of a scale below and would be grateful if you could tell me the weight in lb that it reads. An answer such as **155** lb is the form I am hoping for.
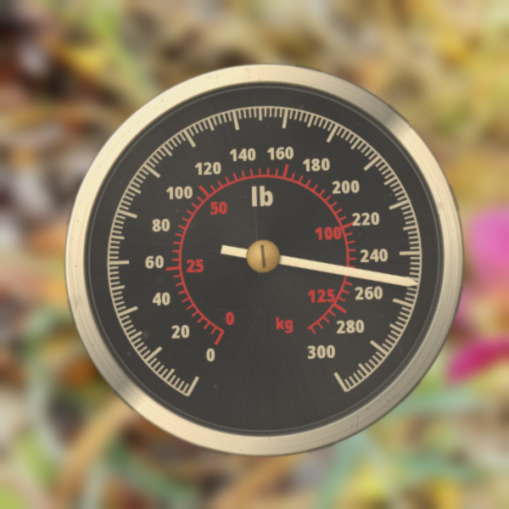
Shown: **252** lb
